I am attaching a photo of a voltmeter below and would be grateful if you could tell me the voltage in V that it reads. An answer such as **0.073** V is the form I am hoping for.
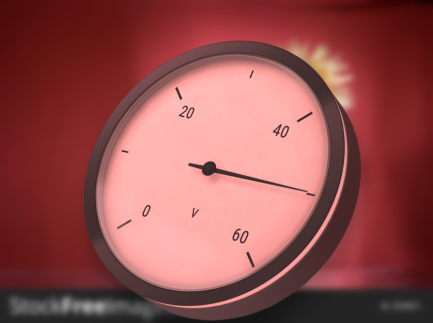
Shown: **50** V
